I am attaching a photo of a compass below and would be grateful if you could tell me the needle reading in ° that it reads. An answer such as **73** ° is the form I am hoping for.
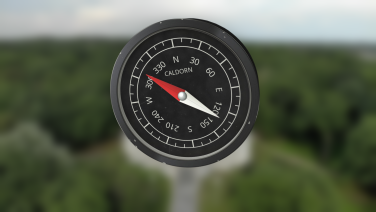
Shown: **310** °
